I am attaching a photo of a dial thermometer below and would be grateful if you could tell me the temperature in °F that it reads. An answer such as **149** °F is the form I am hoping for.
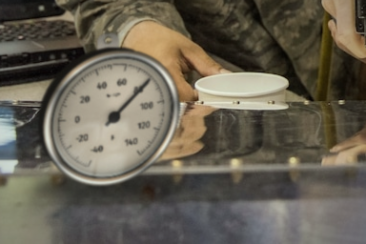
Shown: **80** °F
